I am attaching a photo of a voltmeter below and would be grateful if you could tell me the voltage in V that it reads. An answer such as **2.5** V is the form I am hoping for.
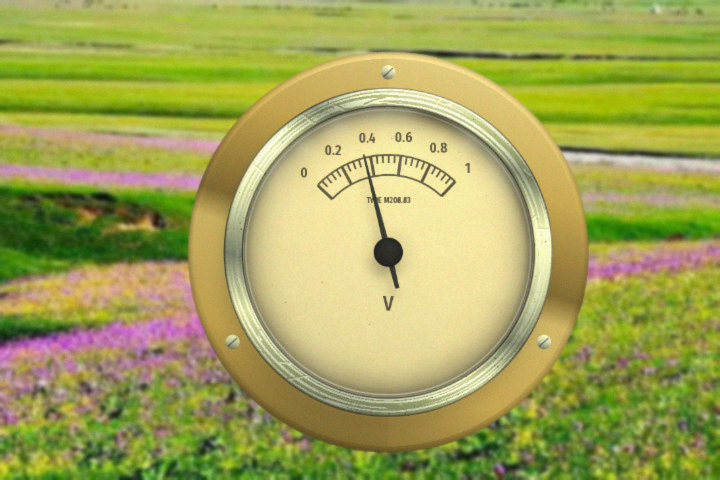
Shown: **0.36** V
